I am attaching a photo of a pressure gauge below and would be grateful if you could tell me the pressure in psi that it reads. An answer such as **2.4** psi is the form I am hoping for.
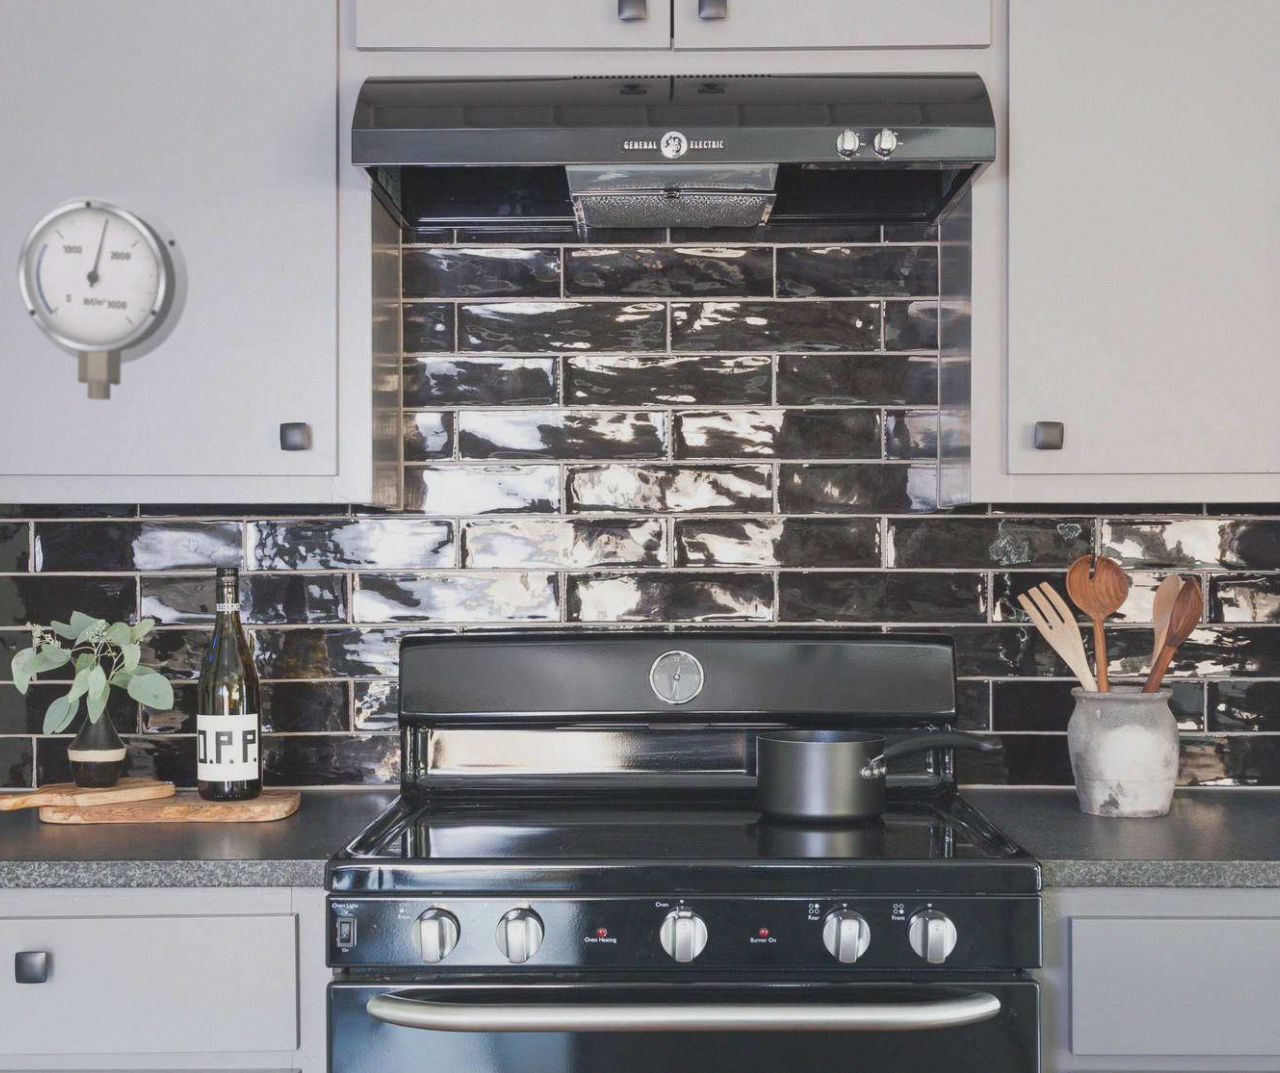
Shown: **1600** psi
